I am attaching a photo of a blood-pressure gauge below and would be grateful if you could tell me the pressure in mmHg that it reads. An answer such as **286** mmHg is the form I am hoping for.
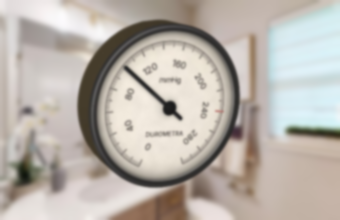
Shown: **100** mmHg
